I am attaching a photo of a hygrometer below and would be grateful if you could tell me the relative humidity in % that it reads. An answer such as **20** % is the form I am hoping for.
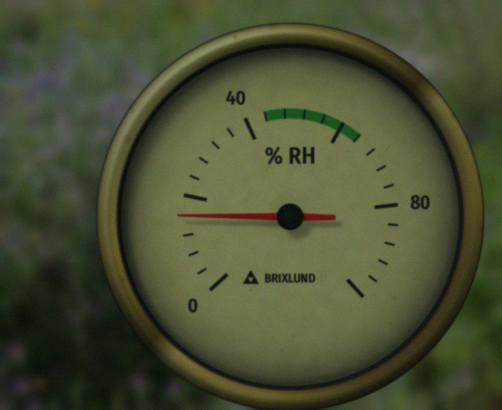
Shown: **16** %
